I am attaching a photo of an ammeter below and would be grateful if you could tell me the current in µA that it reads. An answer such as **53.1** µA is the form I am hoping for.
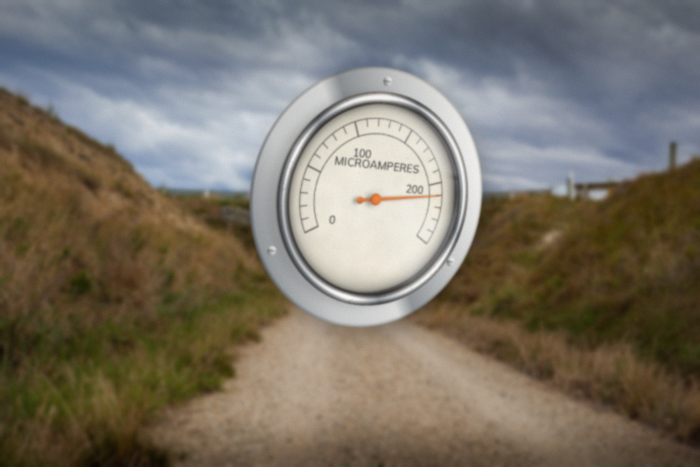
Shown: **210** µA
